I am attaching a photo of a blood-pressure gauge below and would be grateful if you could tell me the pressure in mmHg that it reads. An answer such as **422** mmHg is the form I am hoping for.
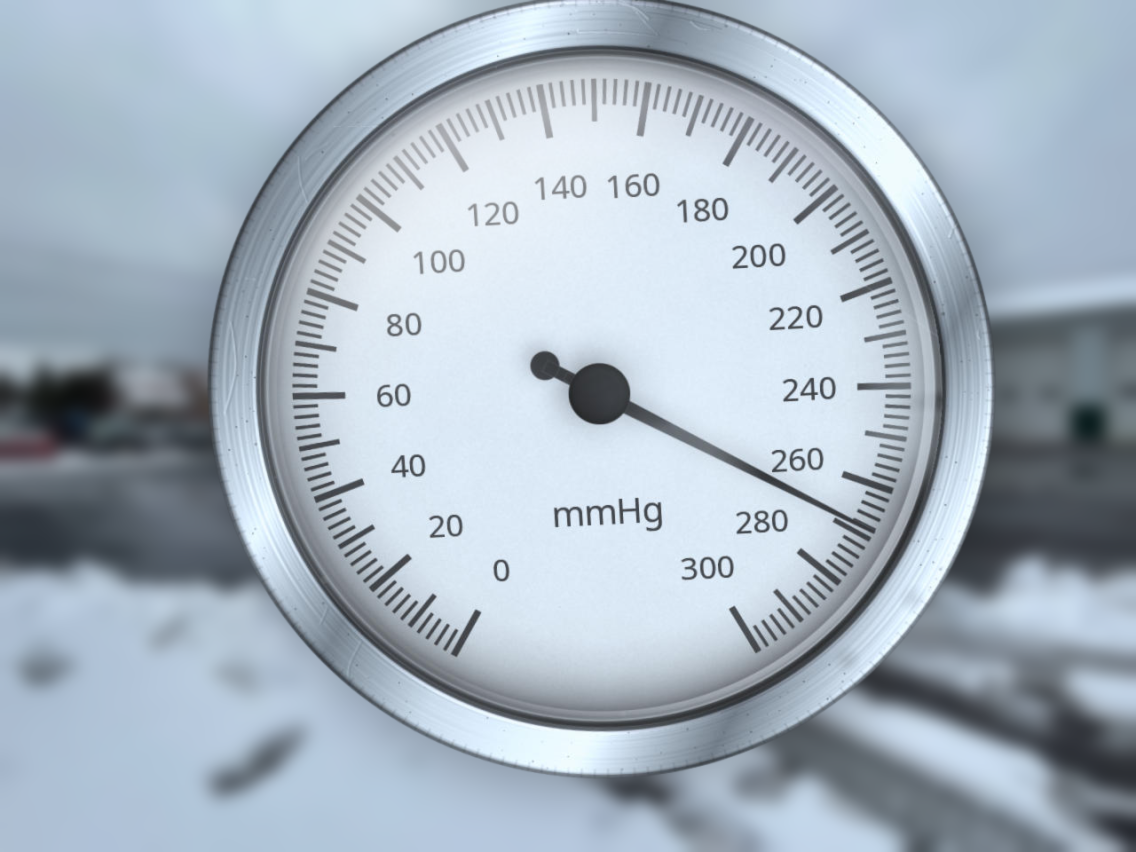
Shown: **268** mmHg
